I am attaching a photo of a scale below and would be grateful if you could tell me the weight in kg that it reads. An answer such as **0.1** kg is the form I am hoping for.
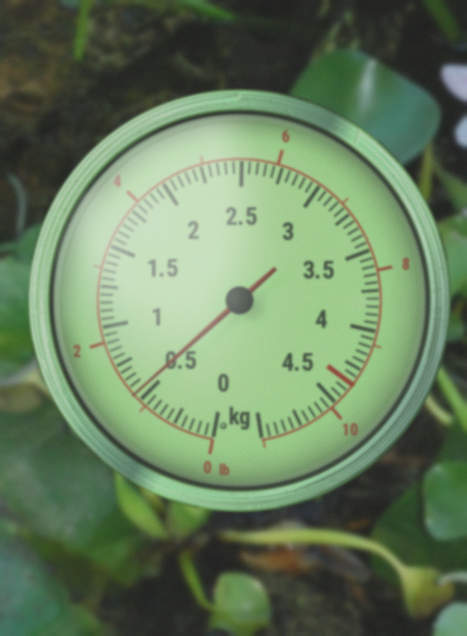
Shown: **0.55** kg
